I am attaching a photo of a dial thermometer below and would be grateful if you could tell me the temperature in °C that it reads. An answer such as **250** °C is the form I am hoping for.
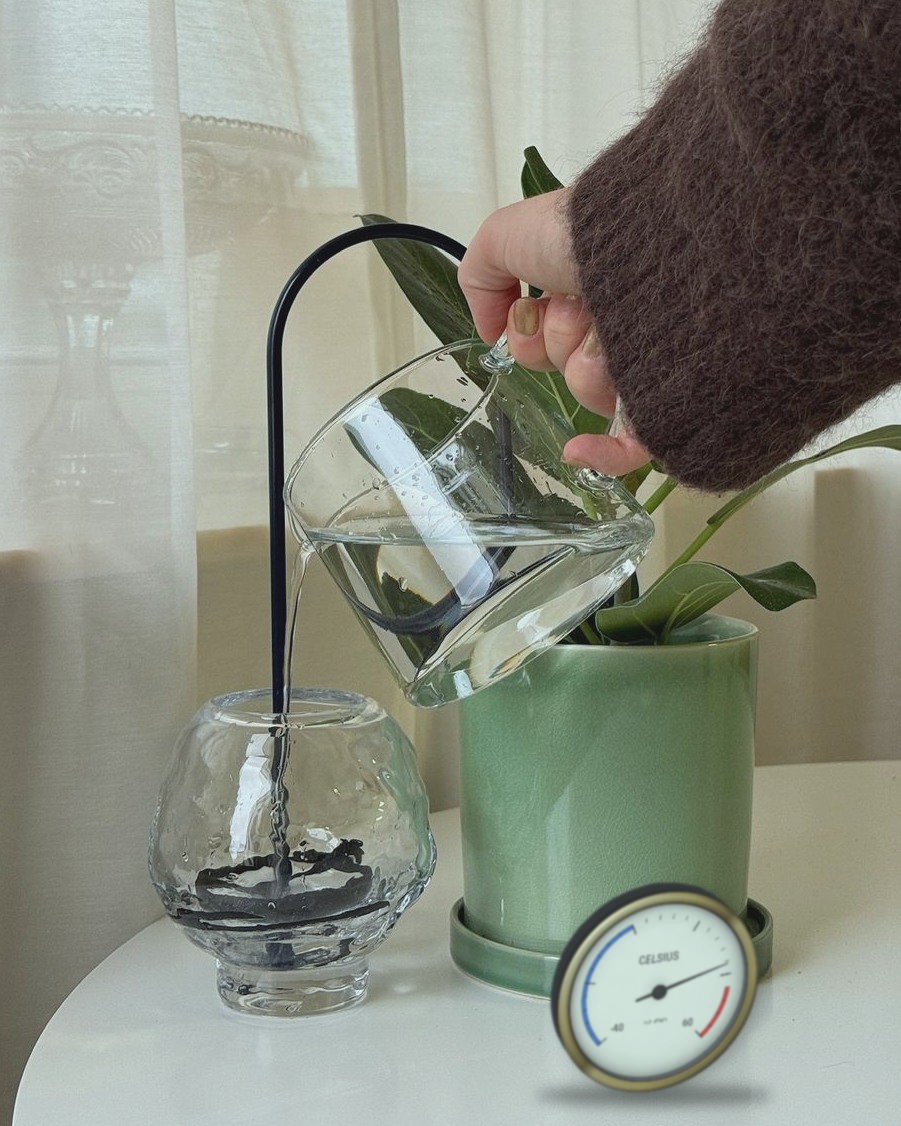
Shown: **36** °C
